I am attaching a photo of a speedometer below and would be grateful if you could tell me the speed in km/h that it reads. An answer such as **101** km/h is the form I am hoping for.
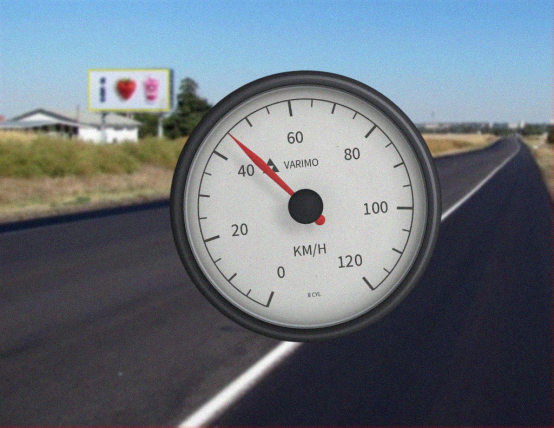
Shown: **45** km/h
